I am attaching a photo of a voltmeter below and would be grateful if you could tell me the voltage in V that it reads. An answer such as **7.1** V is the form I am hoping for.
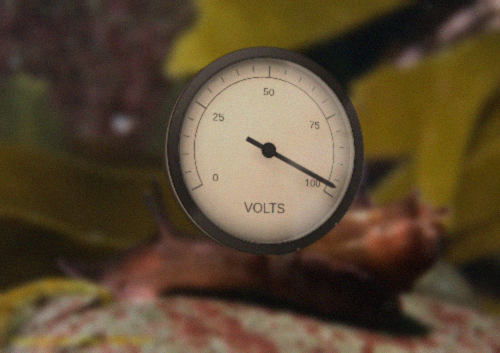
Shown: **97.5** V
